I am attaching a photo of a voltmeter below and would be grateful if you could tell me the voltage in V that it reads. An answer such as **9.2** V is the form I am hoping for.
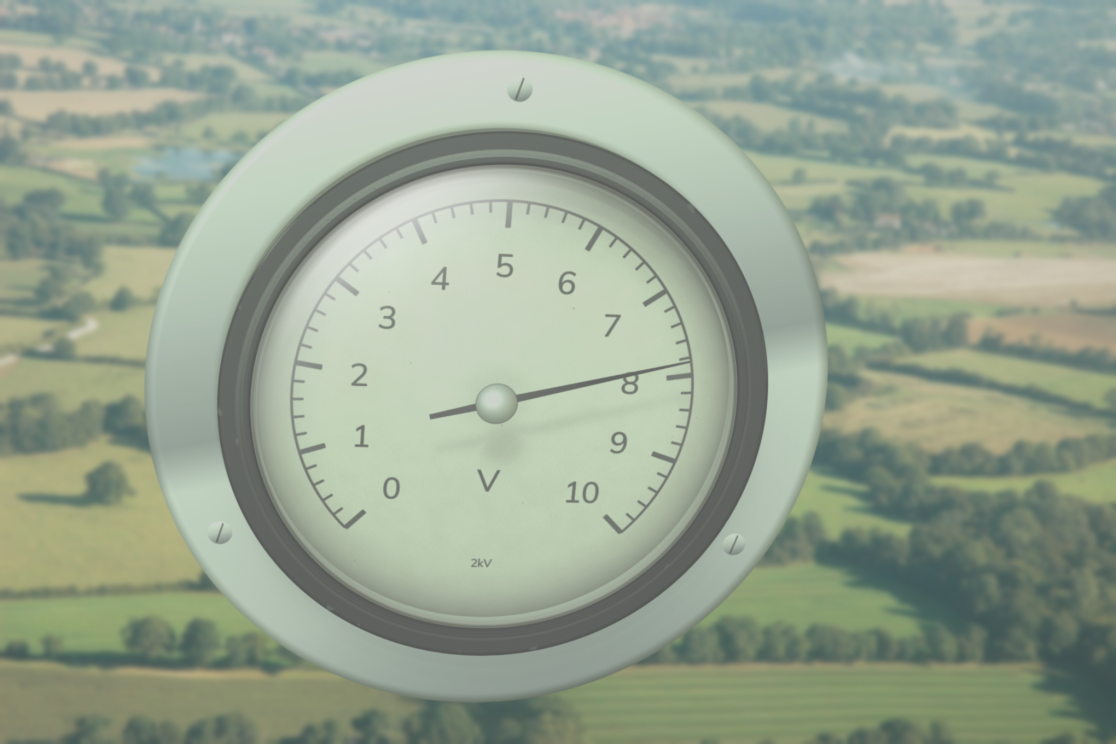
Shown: **7.8** V
